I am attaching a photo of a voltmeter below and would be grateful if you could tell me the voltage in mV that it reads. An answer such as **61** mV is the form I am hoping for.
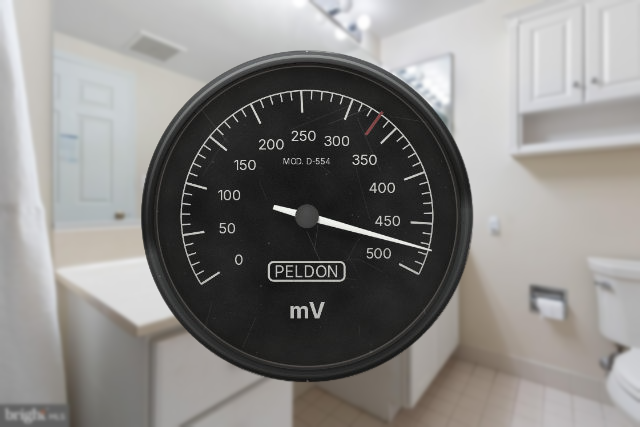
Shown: **475** mV
